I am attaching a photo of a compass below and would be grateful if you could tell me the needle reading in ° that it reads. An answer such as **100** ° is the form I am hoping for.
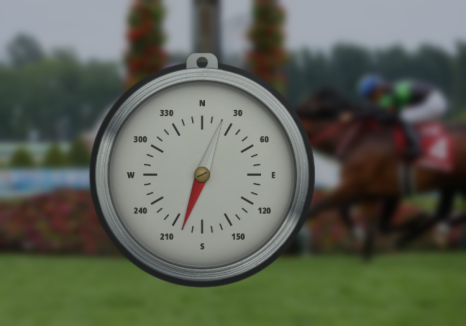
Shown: **200** °
